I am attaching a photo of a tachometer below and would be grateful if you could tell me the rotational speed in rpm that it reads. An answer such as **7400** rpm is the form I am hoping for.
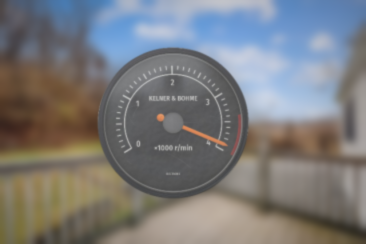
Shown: **3900** rpm
